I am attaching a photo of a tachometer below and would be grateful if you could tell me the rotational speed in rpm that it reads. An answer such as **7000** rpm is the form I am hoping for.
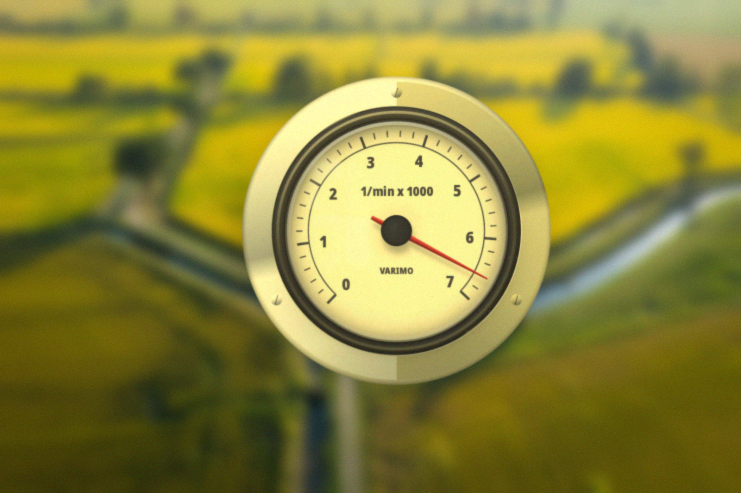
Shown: **6600** rpm
